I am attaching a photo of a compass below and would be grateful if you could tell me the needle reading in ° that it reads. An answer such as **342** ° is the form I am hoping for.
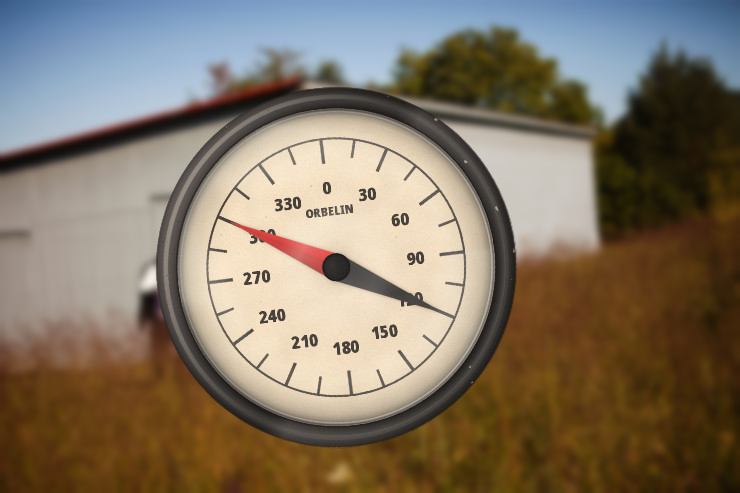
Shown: **300** °
